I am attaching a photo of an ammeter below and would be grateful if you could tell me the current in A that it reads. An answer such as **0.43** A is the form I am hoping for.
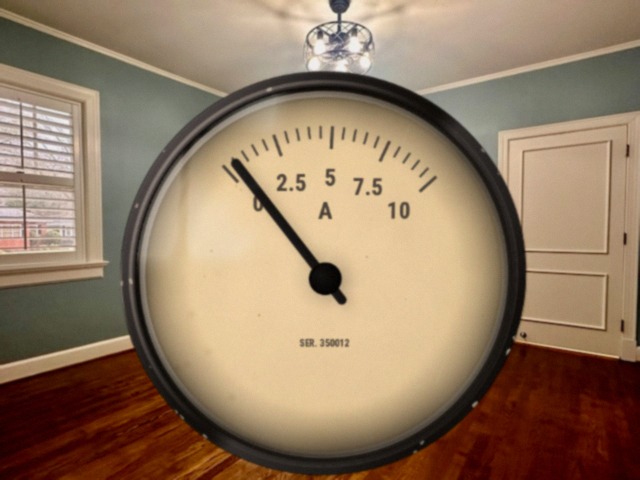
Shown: **0.5** A
